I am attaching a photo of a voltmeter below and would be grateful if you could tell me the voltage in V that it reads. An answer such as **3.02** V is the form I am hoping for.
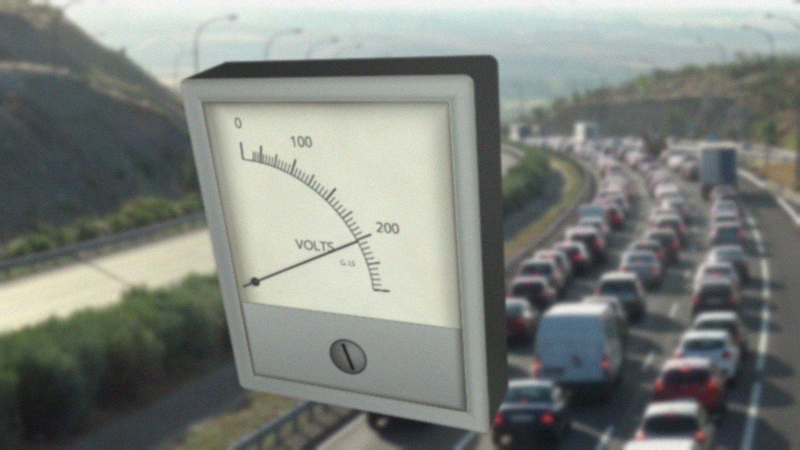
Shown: **200** V
